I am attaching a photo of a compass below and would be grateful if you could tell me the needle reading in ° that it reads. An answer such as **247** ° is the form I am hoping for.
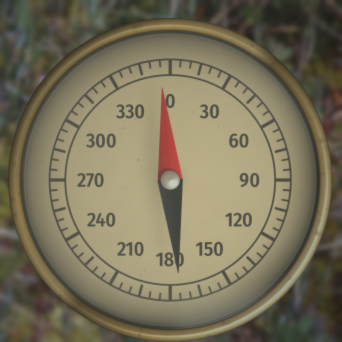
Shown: **355** °
